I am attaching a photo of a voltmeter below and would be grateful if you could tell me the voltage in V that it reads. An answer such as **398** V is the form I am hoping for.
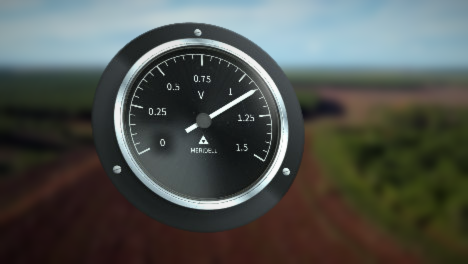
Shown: **1.1** V
